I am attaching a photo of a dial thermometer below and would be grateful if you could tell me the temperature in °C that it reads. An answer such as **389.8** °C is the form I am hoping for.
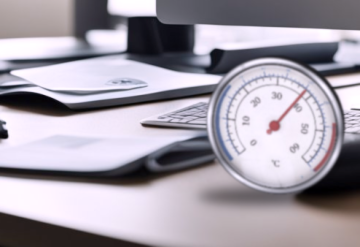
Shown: **38** °C
